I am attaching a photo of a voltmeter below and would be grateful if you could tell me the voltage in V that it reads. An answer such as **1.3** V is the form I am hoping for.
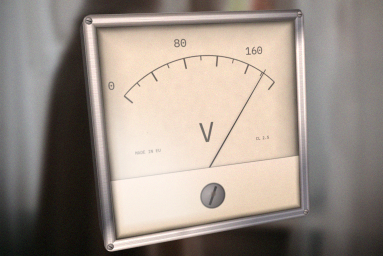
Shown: **180** V
